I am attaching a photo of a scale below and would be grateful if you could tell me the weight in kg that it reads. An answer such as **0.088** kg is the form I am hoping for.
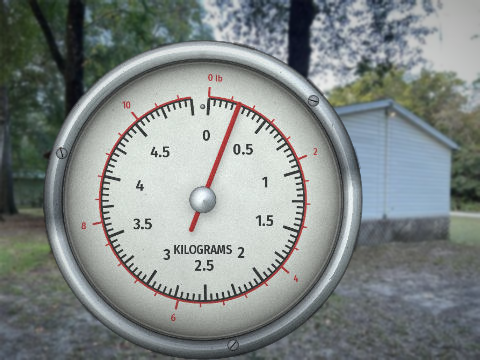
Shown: **0.25** kg
